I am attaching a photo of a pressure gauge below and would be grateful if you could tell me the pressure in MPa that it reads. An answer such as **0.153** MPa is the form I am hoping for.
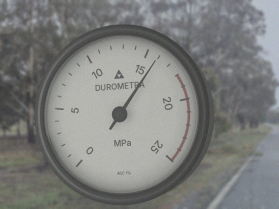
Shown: **16** MPa
